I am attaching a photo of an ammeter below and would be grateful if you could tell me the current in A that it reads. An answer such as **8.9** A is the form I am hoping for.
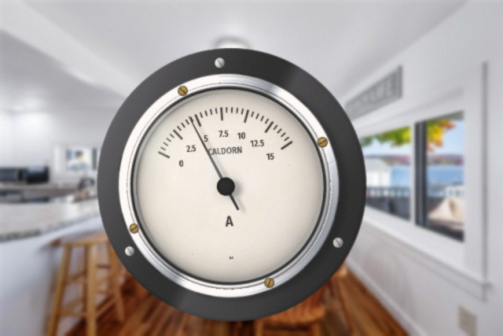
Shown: **4.5** A
